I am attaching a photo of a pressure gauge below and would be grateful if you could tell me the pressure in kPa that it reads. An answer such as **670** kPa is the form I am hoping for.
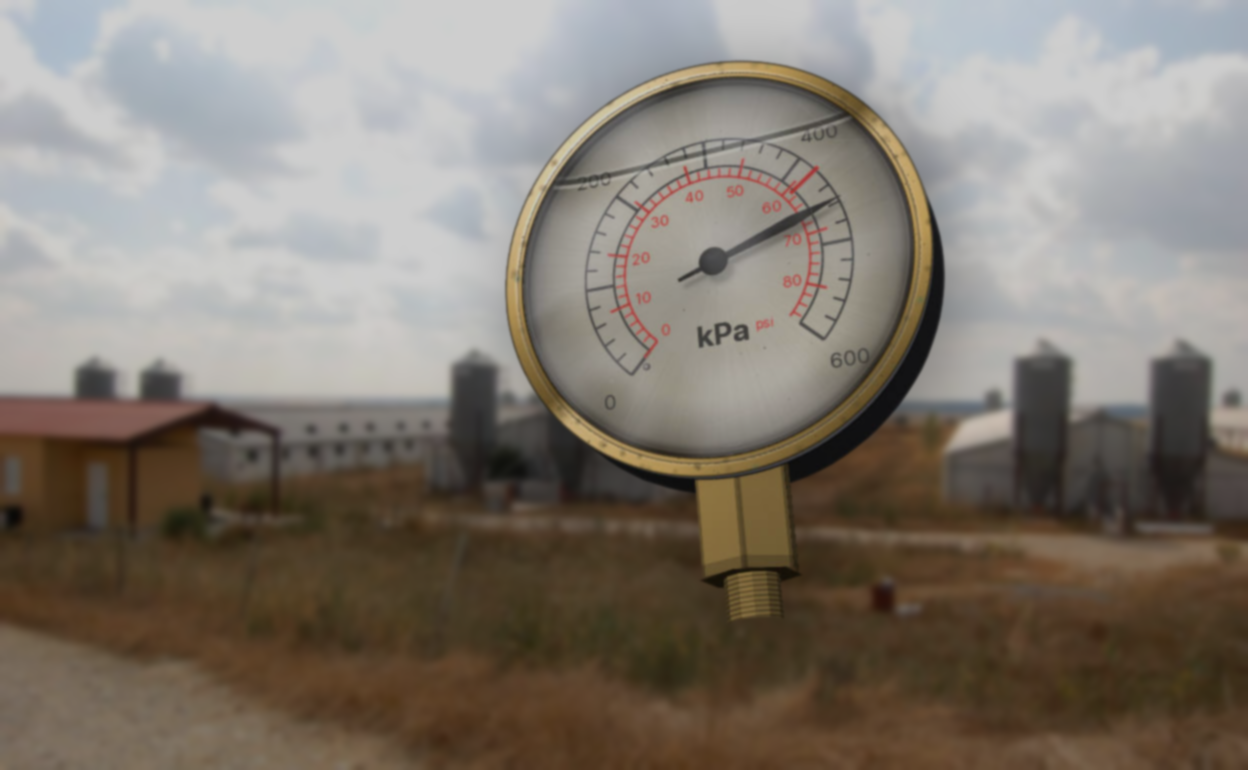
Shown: **460** kPa
